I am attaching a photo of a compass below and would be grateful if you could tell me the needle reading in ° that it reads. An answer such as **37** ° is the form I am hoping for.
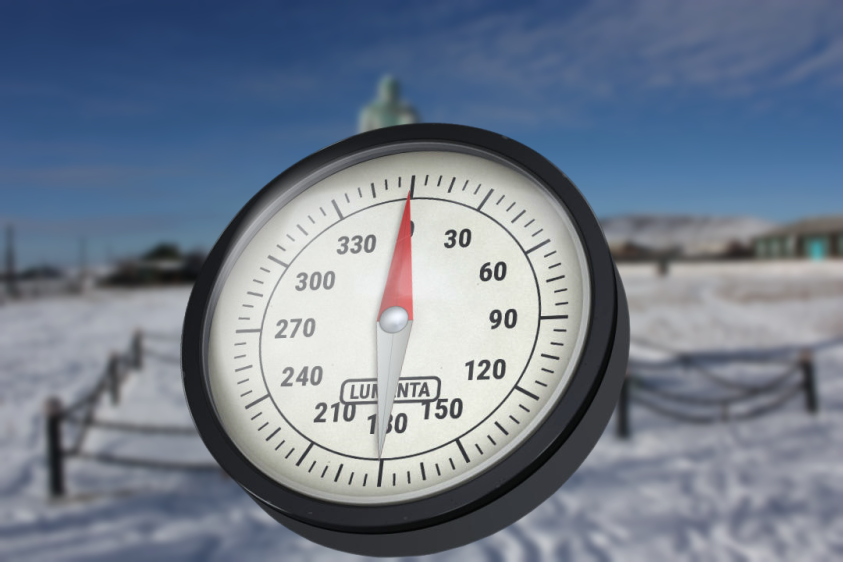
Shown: **0** °
